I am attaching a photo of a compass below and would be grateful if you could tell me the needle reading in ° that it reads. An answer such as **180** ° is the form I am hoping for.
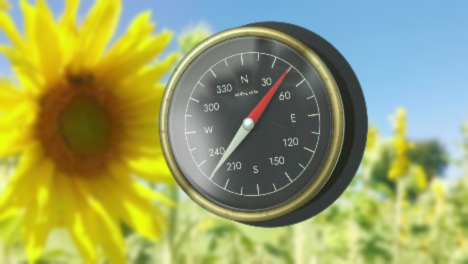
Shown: **45** °
